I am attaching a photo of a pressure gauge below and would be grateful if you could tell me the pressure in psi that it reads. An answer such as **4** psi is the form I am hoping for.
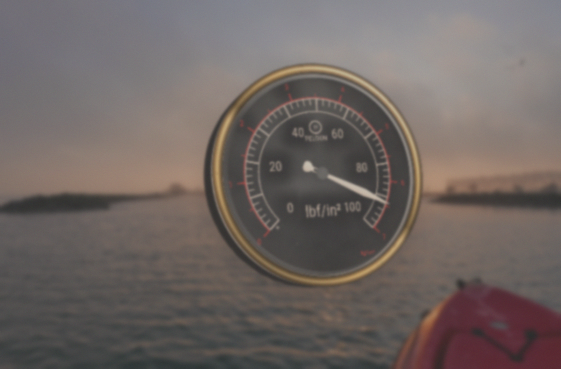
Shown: **92** psi
